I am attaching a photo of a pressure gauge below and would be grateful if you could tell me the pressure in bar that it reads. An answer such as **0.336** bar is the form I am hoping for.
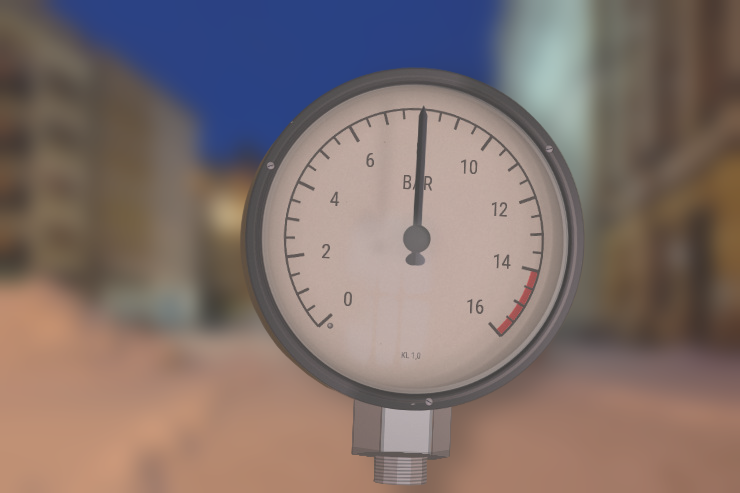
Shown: **8** bar
